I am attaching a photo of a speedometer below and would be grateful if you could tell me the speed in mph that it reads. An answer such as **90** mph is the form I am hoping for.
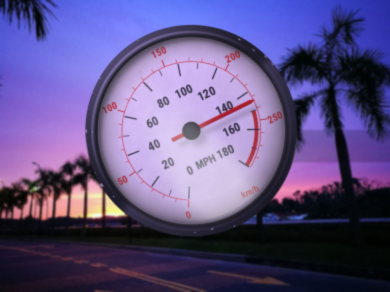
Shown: **145** mph
